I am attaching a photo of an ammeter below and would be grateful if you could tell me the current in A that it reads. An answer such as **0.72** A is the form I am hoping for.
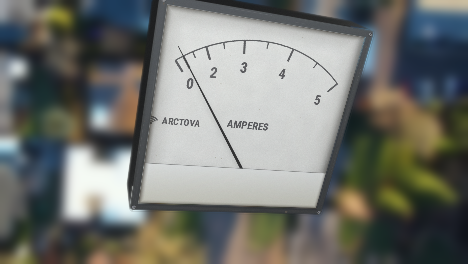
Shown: **1** A
